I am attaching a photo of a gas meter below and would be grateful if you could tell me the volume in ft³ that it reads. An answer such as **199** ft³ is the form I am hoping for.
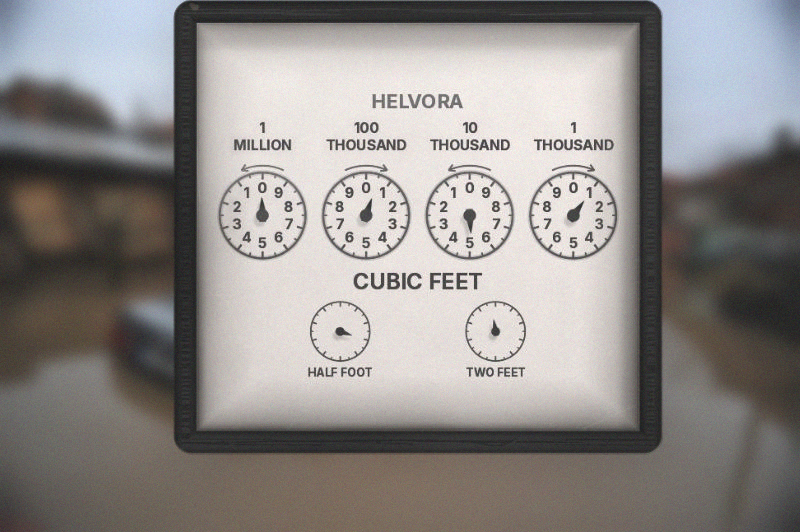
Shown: **5100** ft³
